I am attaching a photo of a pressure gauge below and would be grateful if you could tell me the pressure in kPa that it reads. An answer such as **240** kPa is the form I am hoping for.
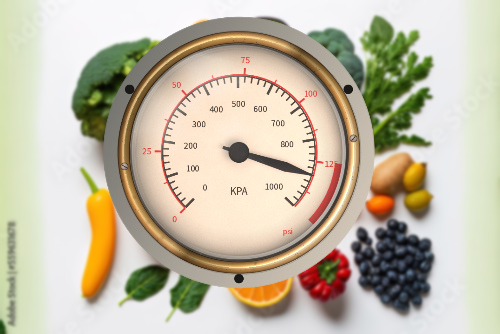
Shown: **900** kPa
